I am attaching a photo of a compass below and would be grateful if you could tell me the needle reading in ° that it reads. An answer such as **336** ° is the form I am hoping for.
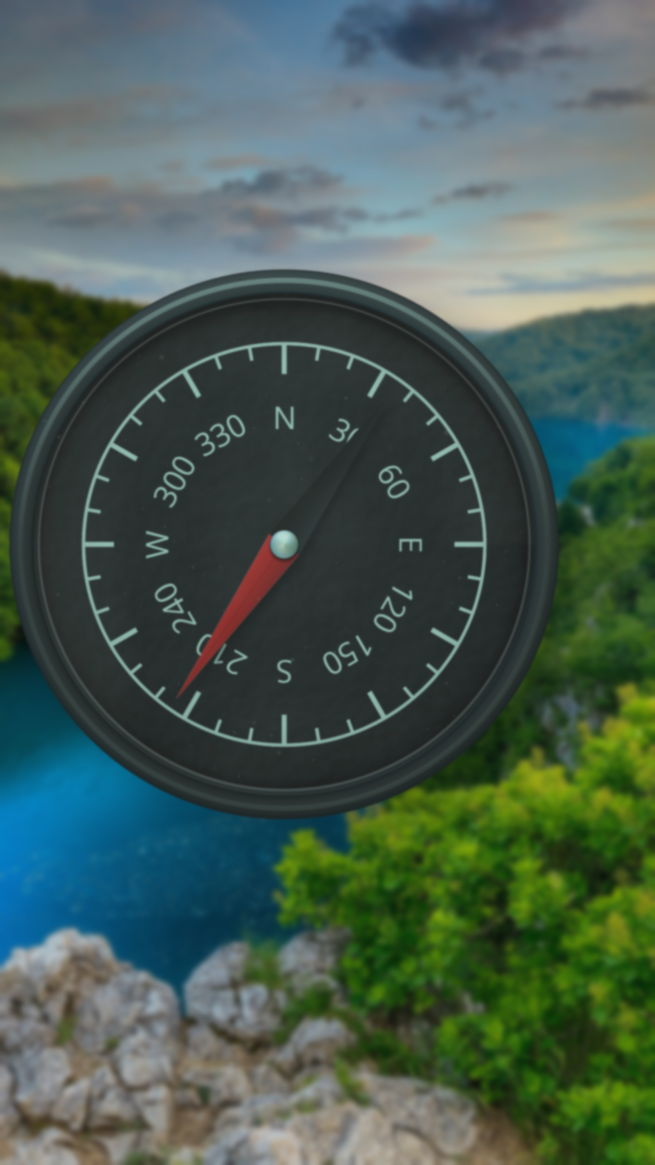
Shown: **215** °
